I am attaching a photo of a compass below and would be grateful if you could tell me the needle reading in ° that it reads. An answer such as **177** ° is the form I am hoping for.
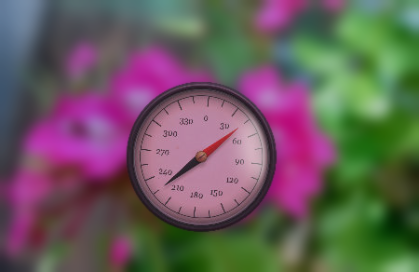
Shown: **45** °
